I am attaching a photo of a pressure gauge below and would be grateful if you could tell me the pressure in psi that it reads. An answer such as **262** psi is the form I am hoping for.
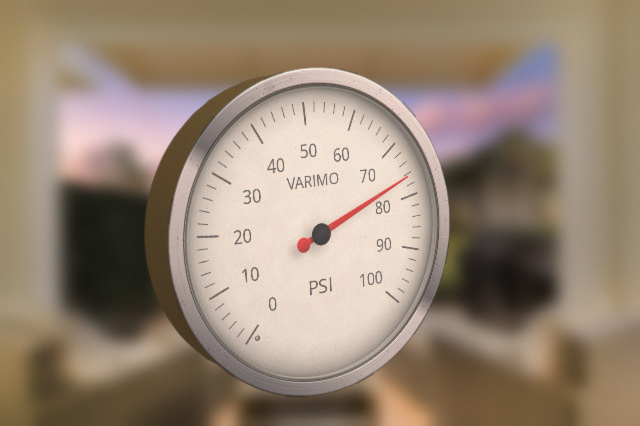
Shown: **76** psi
